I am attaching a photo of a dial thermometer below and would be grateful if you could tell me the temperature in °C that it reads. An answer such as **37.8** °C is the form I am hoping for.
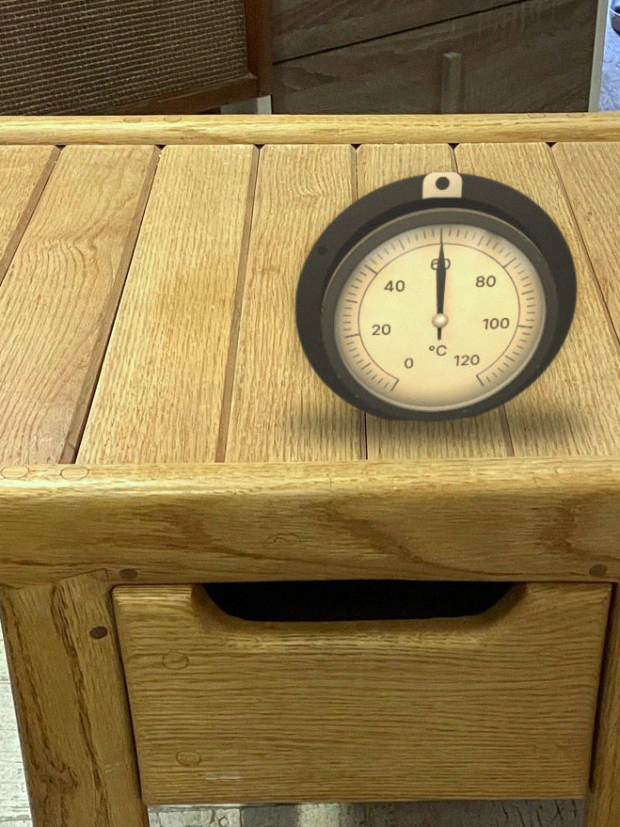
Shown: **60** °C
